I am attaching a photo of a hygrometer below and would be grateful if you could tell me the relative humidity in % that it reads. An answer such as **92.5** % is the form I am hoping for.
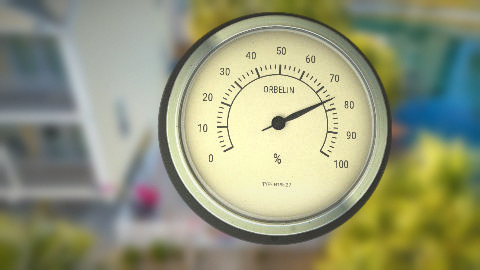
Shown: **76** %
